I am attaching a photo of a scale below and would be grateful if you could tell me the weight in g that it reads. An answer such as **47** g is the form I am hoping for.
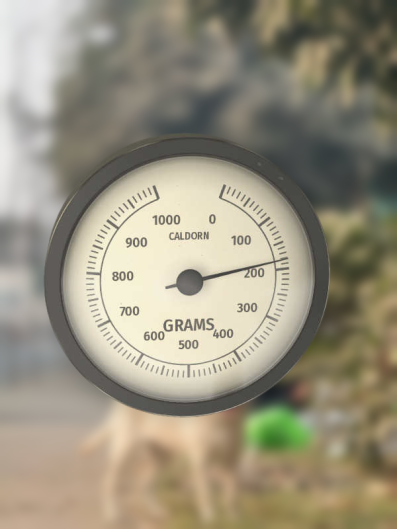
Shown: **180** g
